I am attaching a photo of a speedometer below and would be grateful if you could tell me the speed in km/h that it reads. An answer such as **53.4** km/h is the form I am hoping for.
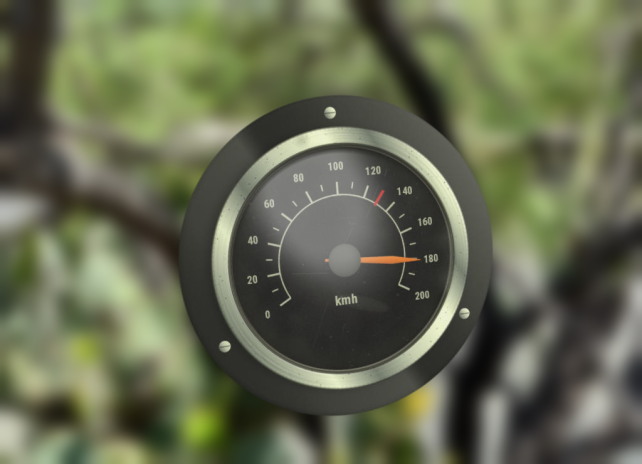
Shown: **180** km/h
